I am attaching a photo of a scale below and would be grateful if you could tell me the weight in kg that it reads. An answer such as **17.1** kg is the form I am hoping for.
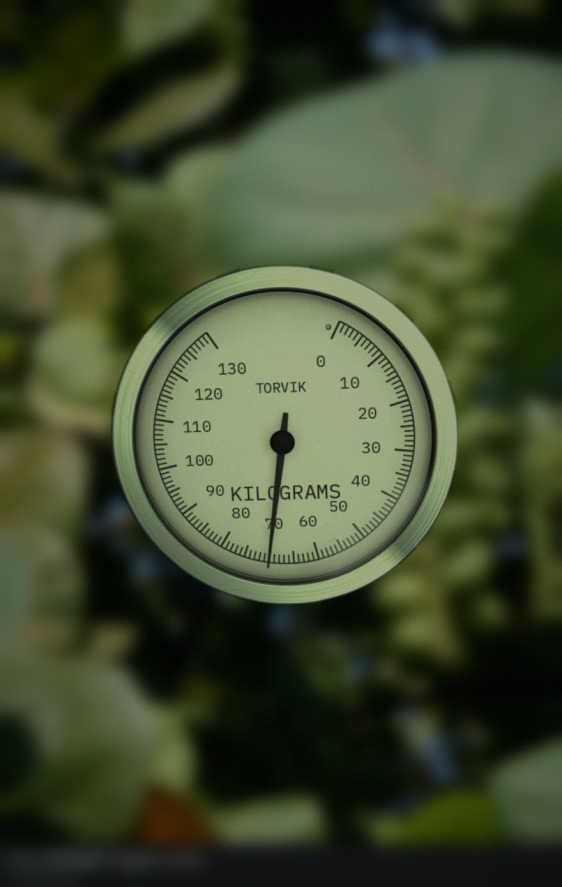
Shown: **70** kg
